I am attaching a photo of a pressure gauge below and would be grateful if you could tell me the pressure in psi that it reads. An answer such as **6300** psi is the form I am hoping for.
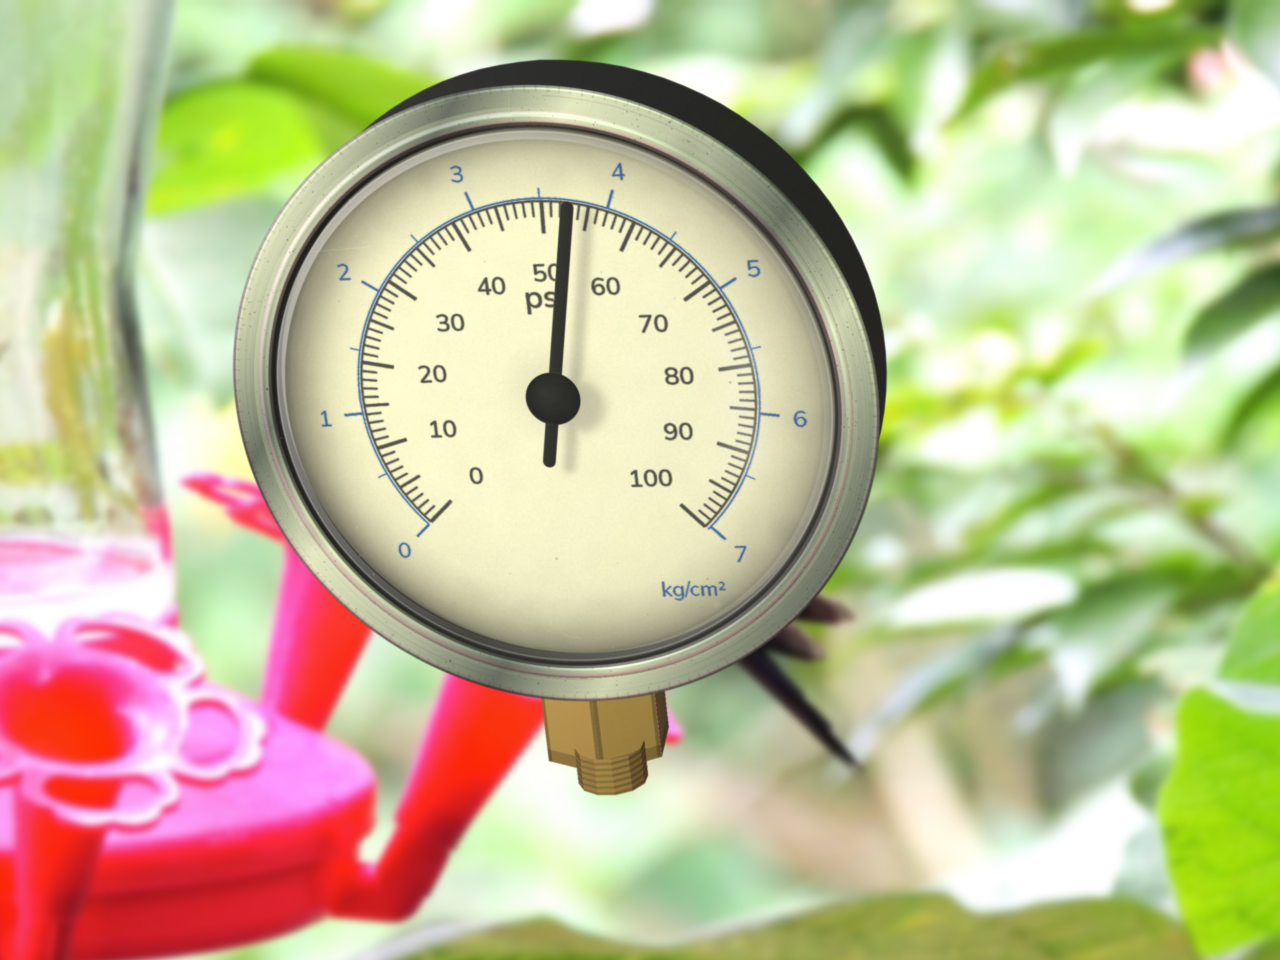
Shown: **53** psi
